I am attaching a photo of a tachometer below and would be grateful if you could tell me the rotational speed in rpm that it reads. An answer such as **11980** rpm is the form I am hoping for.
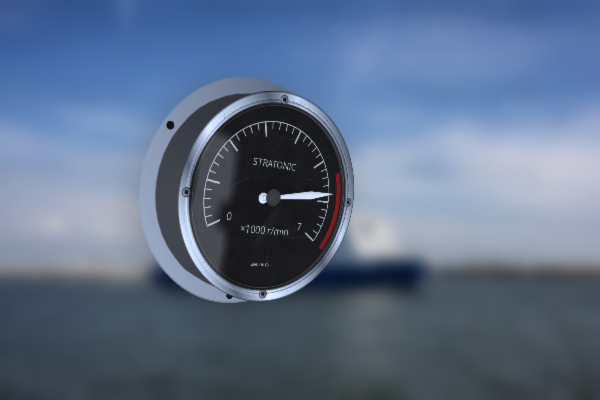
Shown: **5800** rpm
